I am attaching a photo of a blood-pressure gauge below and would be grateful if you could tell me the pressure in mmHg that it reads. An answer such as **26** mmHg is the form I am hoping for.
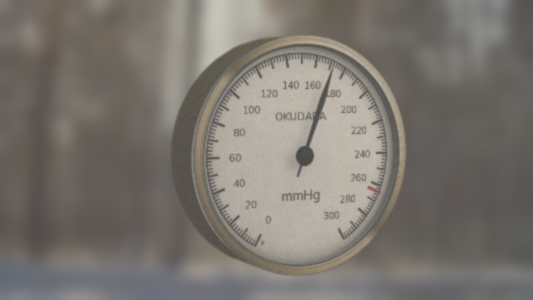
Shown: **170** mmHg
